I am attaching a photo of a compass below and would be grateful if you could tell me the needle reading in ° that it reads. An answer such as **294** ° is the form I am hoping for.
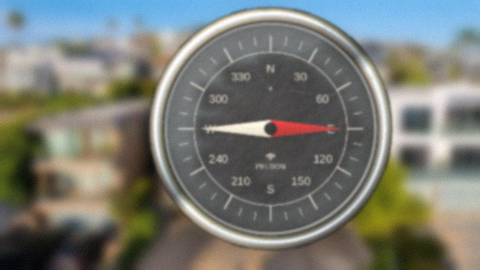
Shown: **90** °
